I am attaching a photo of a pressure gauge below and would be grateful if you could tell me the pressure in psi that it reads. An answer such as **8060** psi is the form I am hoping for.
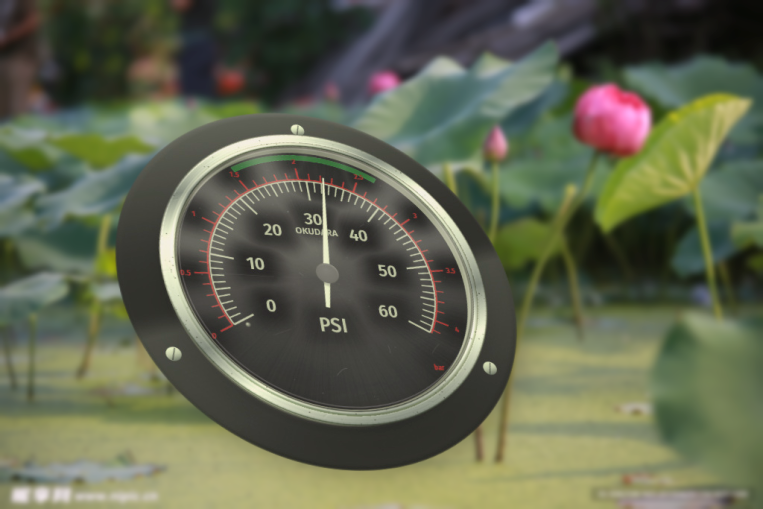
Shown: **32** psi
